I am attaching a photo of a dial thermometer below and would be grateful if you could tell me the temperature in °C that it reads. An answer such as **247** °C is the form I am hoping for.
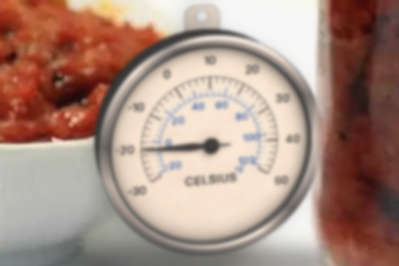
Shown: **-20** °C
